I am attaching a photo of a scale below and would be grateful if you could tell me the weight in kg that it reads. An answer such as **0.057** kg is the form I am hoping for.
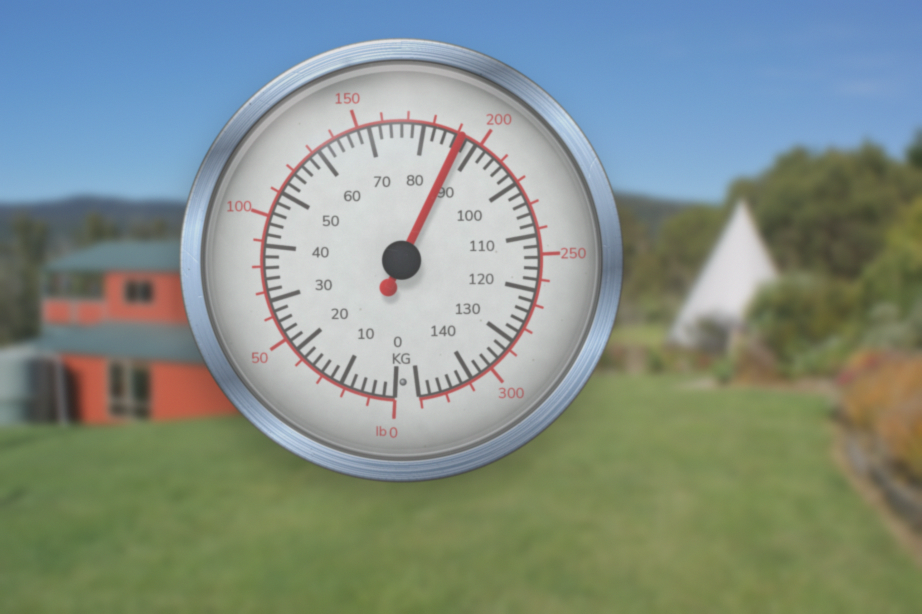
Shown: **87** kg
